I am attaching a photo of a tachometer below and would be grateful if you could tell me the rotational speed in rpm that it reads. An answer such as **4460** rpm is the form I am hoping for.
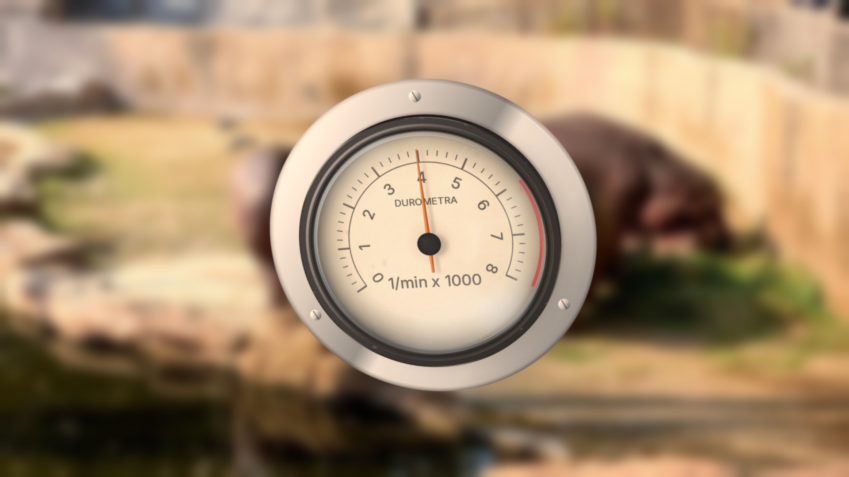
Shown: **4000** rpm
